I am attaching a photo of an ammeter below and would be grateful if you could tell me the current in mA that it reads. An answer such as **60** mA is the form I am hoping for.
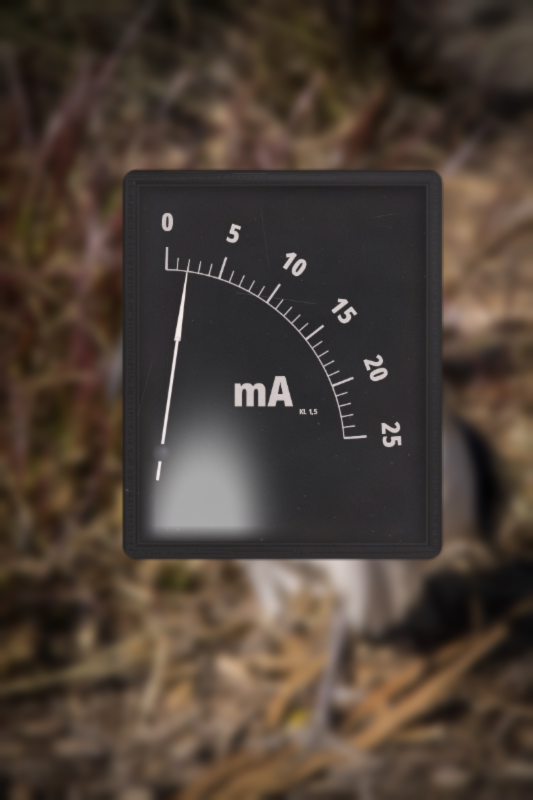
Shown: **2** mA
